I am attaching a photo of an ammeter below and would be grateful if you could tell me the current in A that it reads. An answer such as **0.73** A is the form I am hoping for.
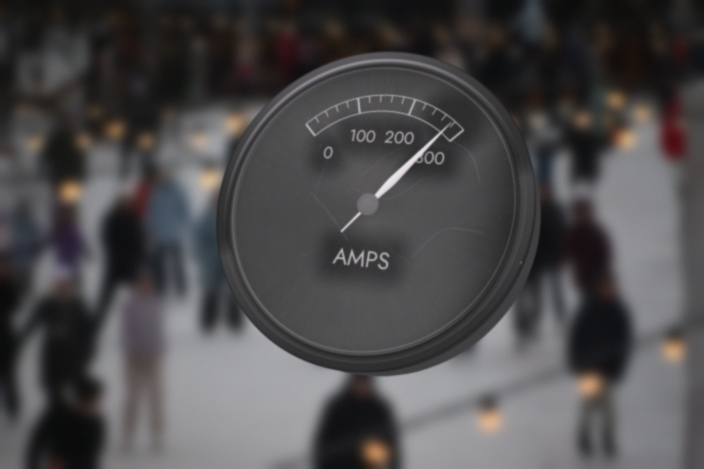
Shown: **280** A
